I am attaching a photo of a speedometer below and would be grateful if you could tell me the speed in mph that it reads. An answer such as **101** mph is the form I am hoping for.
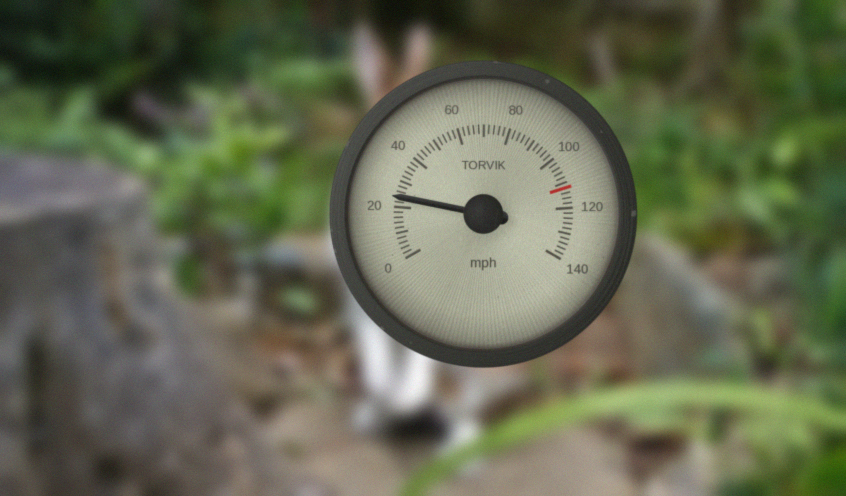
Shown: **24** mph
